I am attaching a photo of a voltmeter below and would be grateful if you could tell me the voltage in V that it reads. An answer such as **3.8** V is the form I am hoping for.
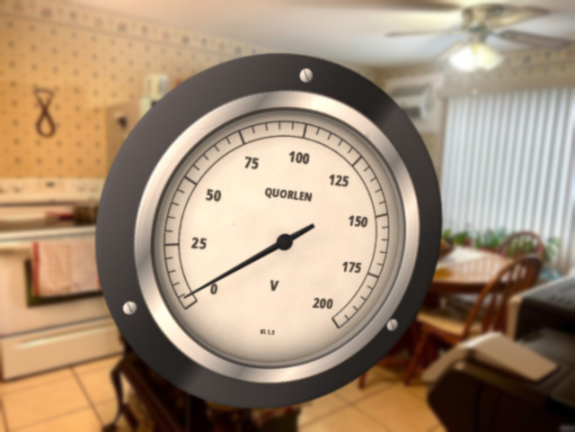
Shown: **5** V
